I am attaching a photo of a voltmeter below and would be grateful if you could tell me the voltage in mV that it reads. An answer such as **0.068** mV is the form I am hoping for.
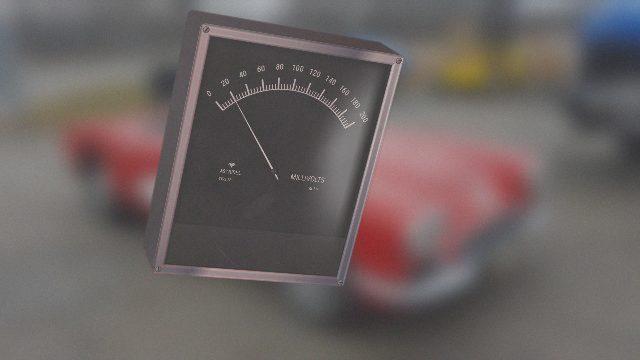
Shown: **20** mV
